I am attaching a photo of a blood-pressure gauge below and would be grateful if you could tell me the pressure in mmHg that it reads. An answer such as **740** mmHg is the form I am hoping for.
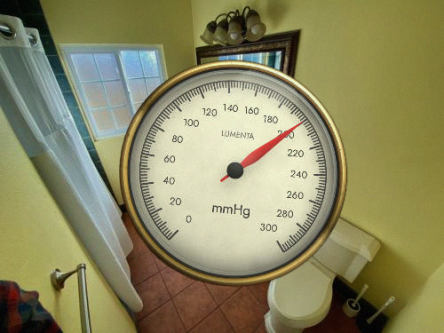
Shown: **200** mmHg
